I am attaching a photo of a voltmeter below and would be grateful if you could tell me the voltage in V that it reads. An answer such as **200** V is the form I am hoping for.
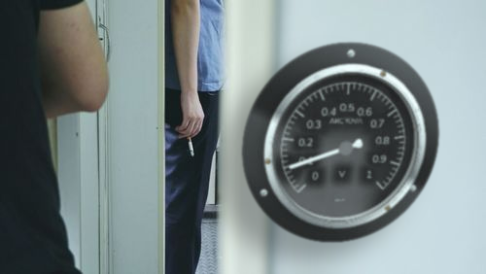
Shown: **0.1** V
